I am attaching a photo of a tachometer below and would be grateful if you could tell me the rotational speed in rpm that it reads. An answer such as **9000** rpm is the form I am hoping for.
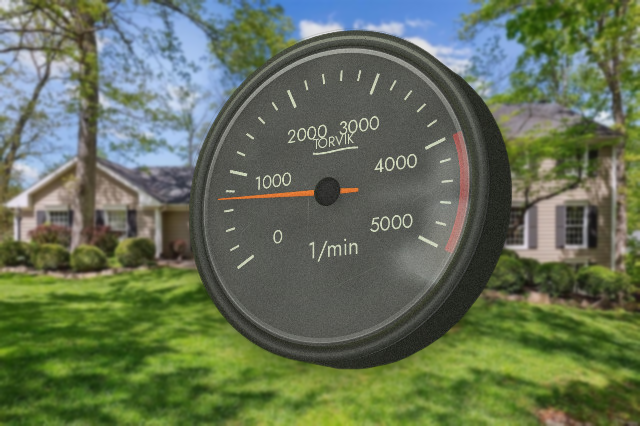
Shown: **700** rpm
